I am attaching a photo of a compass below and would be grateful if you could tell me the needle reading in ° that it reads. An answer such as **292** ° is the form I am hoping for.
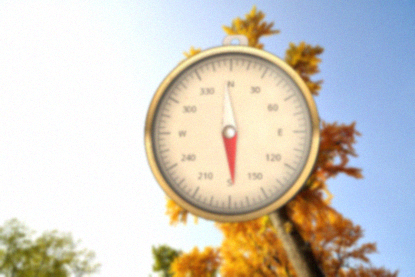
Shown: **175** °
